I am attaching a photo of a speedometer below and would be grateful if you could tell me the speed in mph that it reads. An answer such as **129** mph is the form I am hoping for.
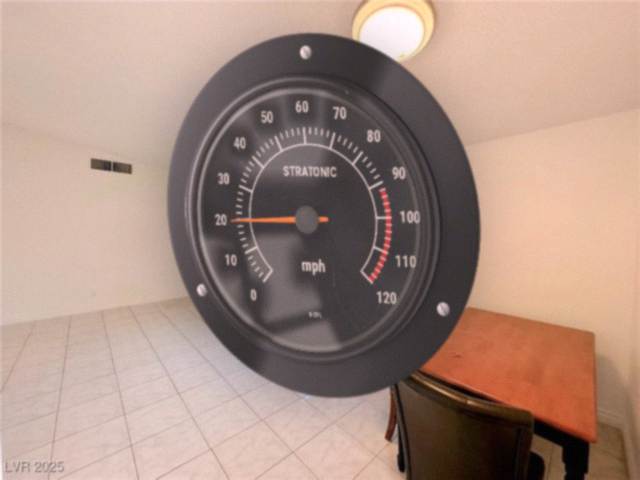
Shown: **20** mph
